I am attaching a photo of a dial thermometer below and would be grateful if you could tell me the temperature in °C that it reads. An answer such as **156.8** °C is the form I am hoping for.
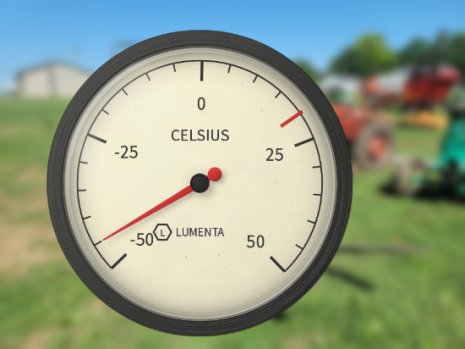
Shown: **-45** °C
